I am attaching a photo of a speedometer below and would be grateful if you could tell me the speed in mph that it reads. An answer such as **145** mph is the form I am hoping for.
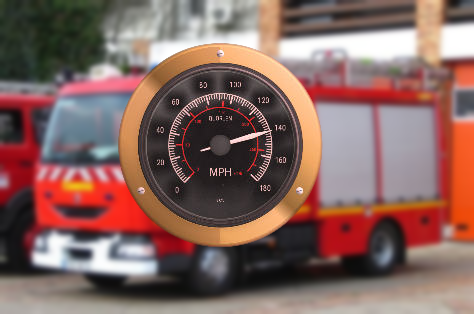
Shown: **140** mph
